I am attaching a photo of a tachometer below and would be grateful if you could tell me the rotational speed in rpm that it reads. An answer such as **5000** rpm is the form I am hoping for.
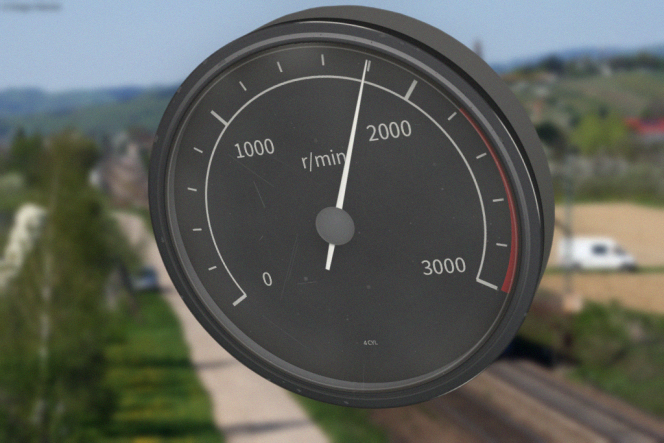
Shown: **1800** rpm
